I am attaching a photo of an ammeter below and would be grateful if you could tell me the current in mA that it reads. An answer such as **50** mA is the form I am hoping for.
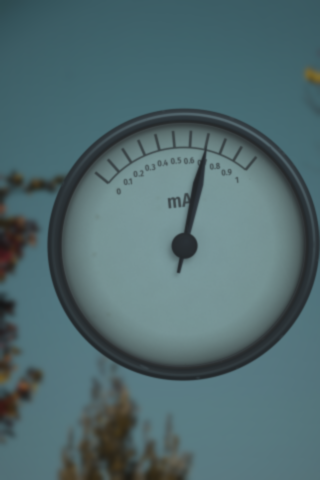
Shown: **0.7** mA
